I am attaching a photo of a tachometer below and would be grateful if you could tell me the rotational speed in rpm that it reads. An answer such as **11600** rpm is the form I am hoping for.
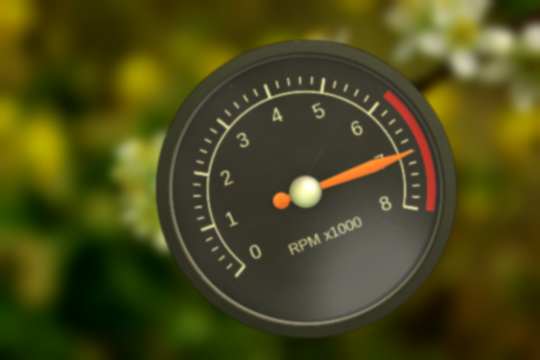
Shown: **7000** rpm
